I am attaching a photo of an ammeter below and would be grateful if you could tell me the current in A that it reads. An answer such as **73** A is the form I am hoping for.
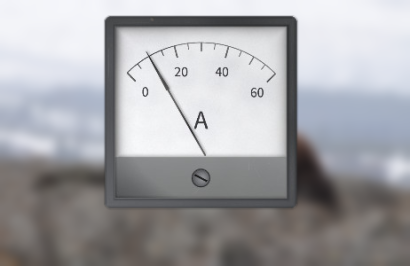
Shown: **10** A
